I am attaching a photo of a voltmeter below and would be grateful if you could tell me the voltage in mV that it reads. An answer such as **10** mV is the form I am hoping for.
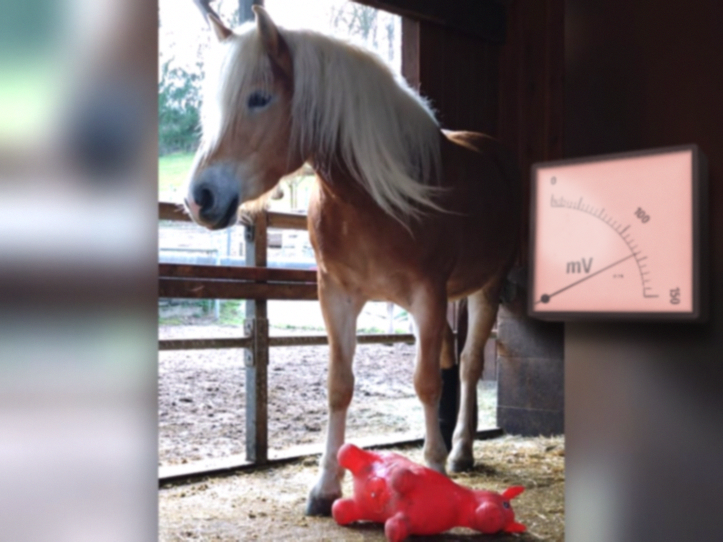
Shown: **120** mV
